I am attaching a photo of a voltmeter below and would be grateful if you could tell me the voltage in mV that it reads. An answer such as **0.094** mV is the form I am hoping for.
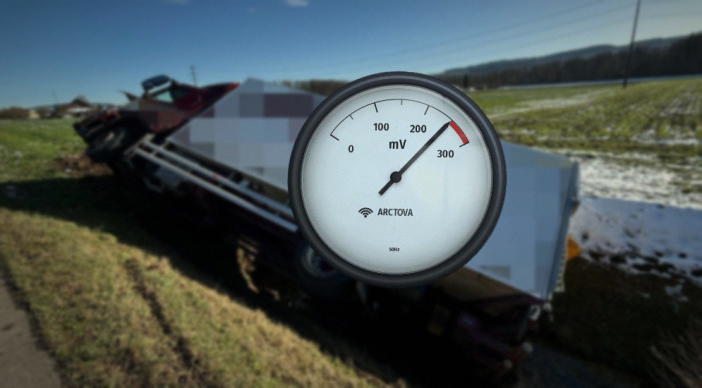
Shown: **250** mV
